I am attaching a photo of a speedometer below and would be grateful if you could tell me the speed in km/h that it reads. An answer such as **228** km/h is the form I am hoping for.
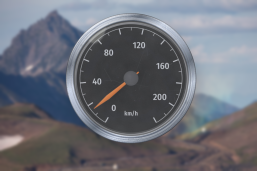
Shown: **15** km/h
